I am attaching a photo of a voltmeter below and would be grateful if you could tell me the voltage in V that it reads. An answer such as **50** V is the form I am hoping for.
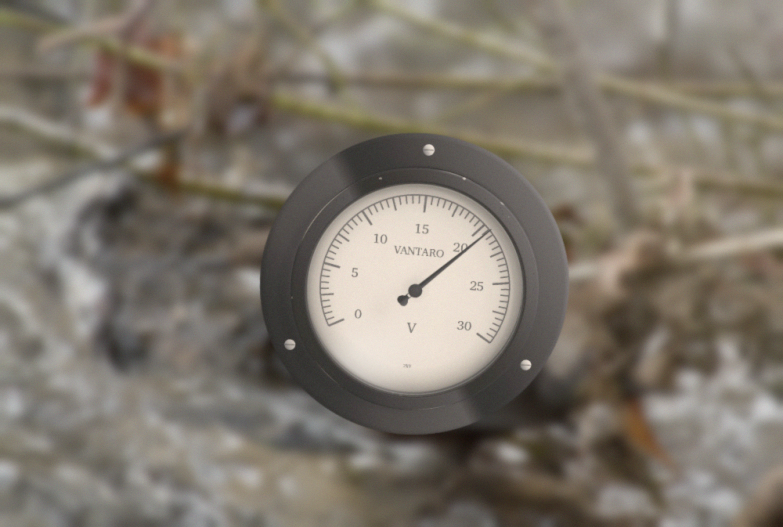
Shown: **20.5** V
